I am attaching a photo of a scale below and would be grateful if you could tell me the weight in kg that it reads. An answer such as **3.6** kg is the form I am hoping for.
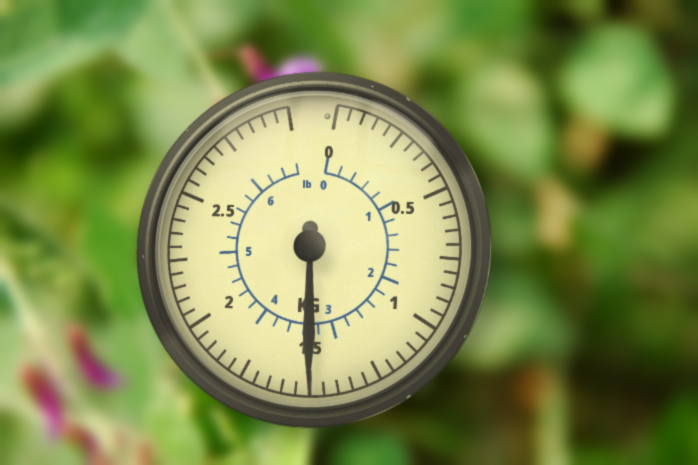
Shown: **1.5** kg
